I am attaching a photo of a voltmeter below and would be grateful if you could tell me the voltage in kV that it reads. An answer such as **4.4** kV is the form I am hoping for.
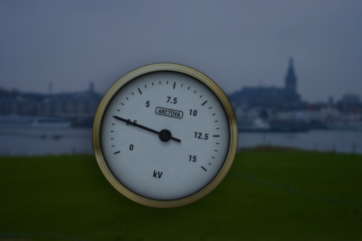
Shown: **2.5** kV
